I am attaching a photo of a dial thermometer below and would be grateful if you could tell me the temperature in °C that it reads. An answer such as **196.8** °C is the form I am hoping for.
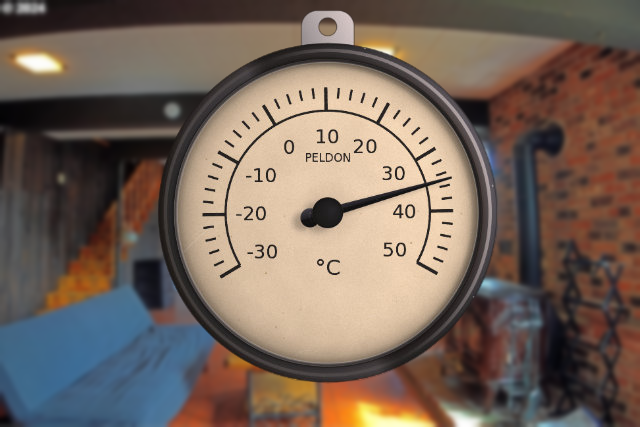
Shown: **35** °C
